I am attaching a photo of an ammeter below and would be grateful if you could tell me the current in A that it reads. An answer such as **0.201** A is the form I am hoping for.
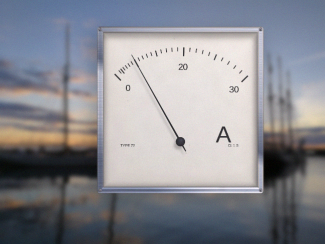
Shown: **10** A
